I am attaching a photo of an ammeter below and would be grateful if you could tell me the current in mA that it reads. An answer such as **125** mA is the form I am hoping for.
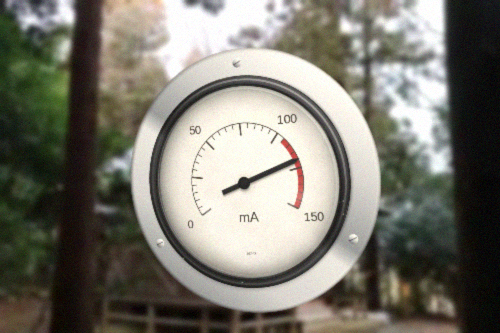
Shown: **120** mA
